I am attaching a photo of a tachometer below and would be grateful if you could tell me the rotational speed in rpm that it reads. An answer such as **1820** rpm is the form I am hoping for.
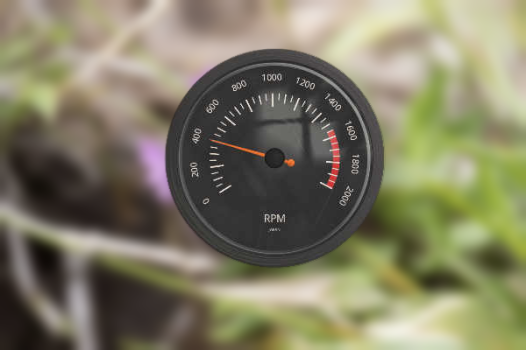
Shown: **400** rpm
